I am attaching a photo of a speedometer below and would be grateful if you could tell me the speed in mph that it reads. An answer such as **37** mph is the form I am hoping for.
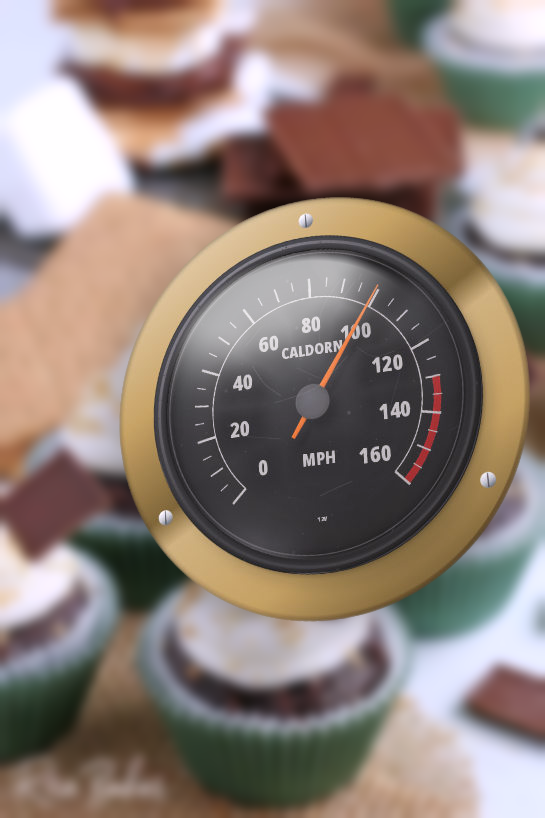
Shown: **100** mph
